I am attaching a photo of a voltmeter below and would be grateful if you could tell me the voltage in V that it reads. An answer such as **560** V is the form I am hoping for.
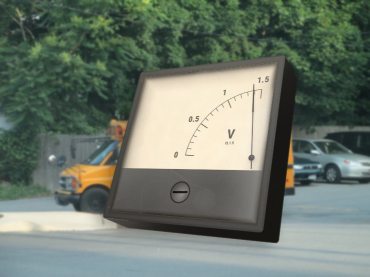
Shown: **1.4** V
